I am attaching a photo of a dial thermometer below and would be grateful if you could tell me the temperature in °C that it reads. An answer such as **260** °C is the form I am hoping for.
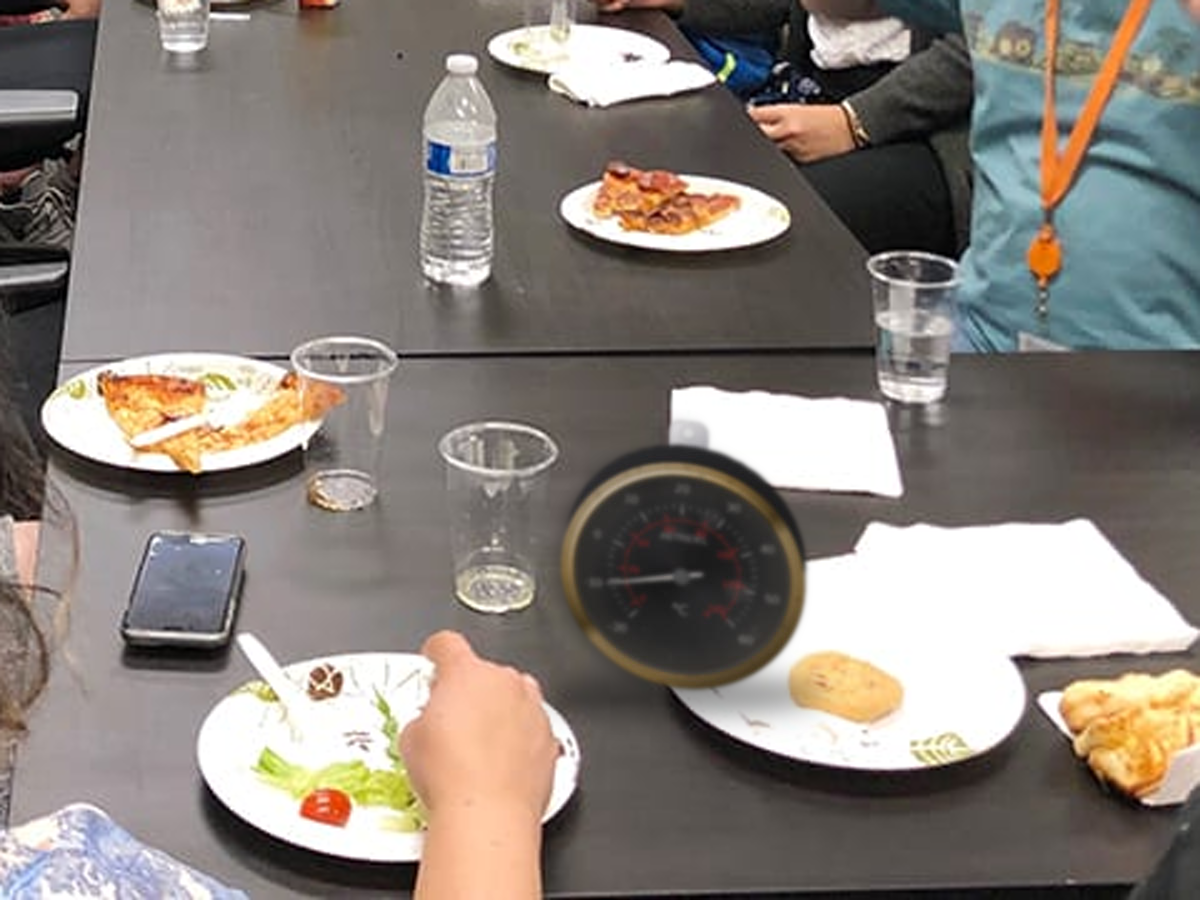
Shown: **-10** °C
